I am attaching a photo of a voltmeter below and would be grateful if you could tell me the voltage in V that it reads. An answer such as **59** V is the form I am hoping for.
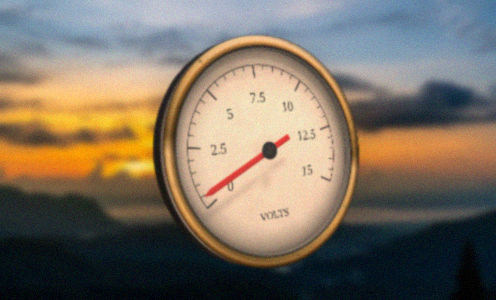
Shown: **0.5** V
